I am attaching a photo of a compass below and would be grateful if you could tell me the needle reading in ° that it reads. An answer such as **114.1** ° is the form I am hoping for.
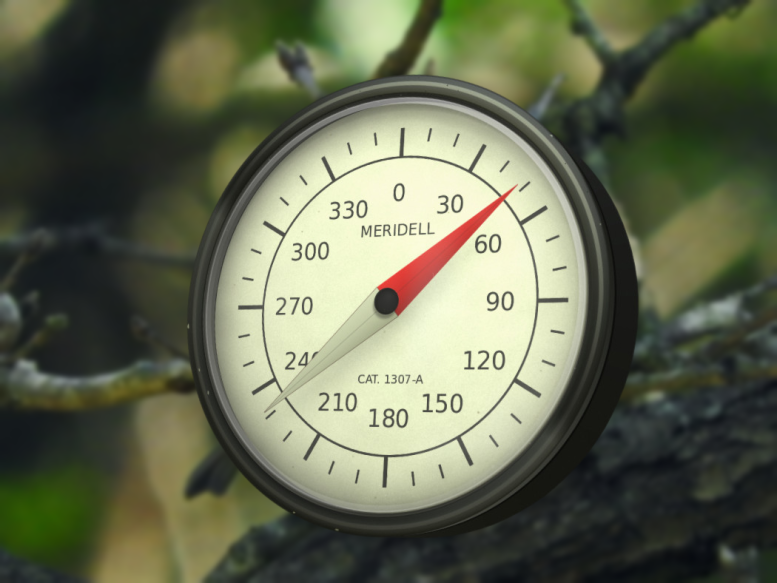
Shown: **50** °
